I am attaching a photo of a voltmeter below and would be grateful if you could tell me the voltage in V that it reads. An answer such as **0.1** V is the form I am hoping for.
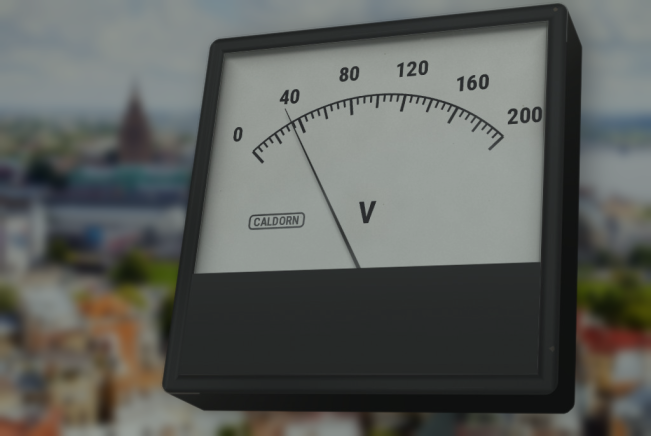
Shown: **35** V
